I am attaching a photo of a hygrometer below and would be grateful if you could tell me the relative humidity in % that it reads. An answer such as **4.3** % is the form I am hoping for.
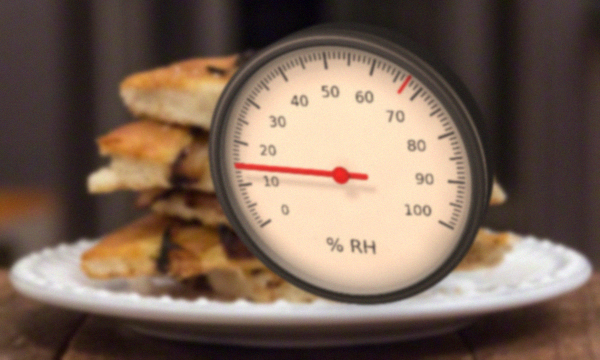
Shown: **15** %
